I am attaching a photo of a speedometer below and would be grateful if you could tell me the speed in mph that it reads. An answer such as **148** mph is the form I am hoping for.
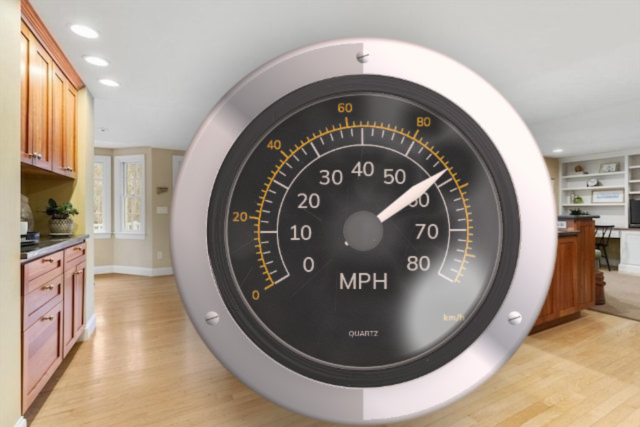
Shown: **58** mph
